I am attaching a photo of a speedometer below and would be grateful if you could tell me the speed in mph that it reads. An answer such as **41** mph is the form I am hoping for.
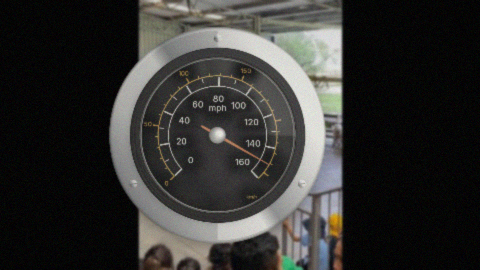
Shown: **150** mph
